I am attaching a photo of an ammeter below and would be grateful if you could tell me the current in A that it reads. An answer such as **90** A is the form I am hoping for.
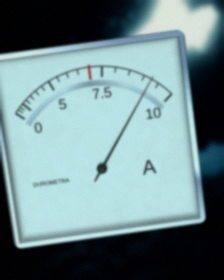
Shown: **9.25** A
